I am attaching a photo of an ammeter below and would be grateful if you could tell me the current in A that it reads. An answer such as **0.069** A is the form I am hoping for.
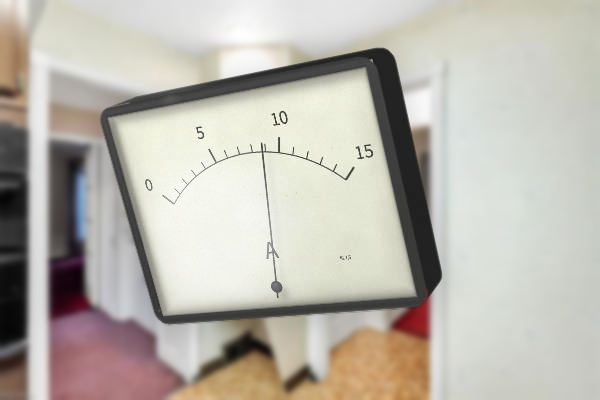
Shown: **9** A
